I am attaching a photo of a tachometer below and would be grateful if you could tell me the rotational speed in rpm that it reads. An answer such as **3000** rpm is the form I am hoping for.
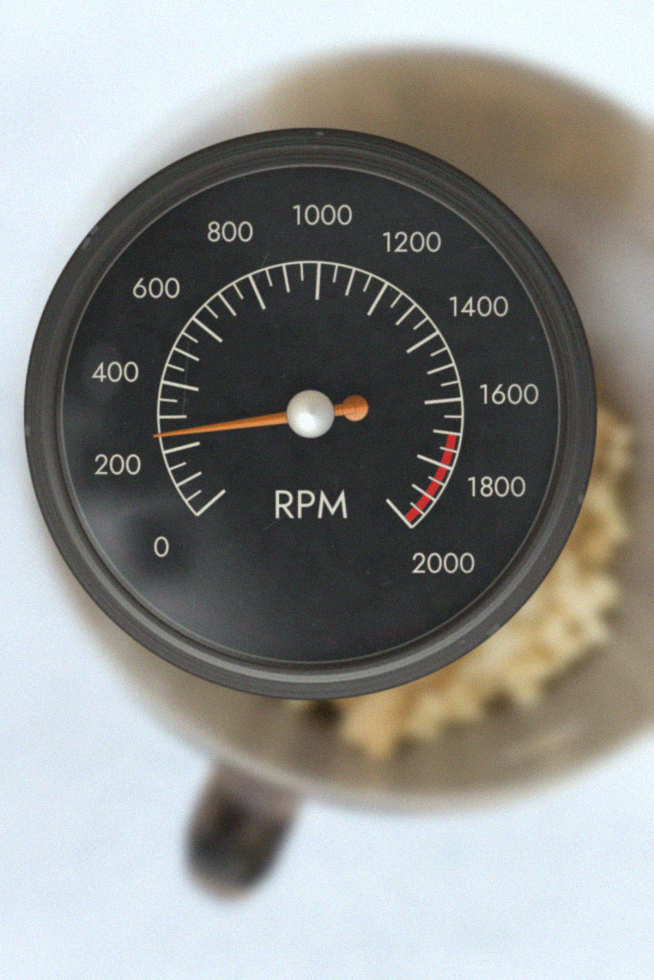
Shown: **250** rpm
